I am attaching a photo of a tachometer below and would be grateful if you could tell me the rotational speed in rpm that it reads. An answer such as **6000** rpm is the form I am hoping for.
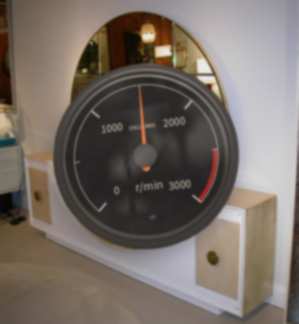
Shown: **1500** rpm
